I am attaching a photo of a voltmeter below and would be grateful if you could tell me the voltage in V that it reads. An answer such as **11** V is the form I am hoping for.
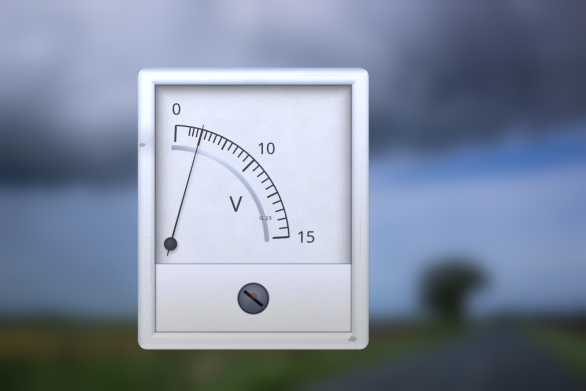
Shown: **5** V
